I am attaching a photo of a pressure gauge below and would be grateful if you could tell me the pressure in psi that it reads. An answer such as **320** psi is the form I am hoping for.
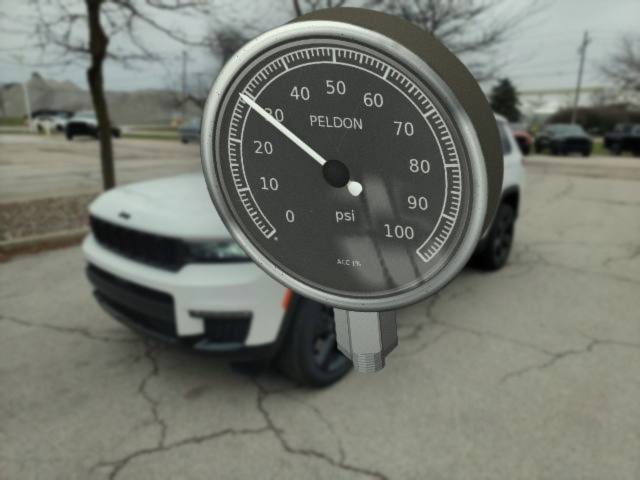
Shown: **30** psi
